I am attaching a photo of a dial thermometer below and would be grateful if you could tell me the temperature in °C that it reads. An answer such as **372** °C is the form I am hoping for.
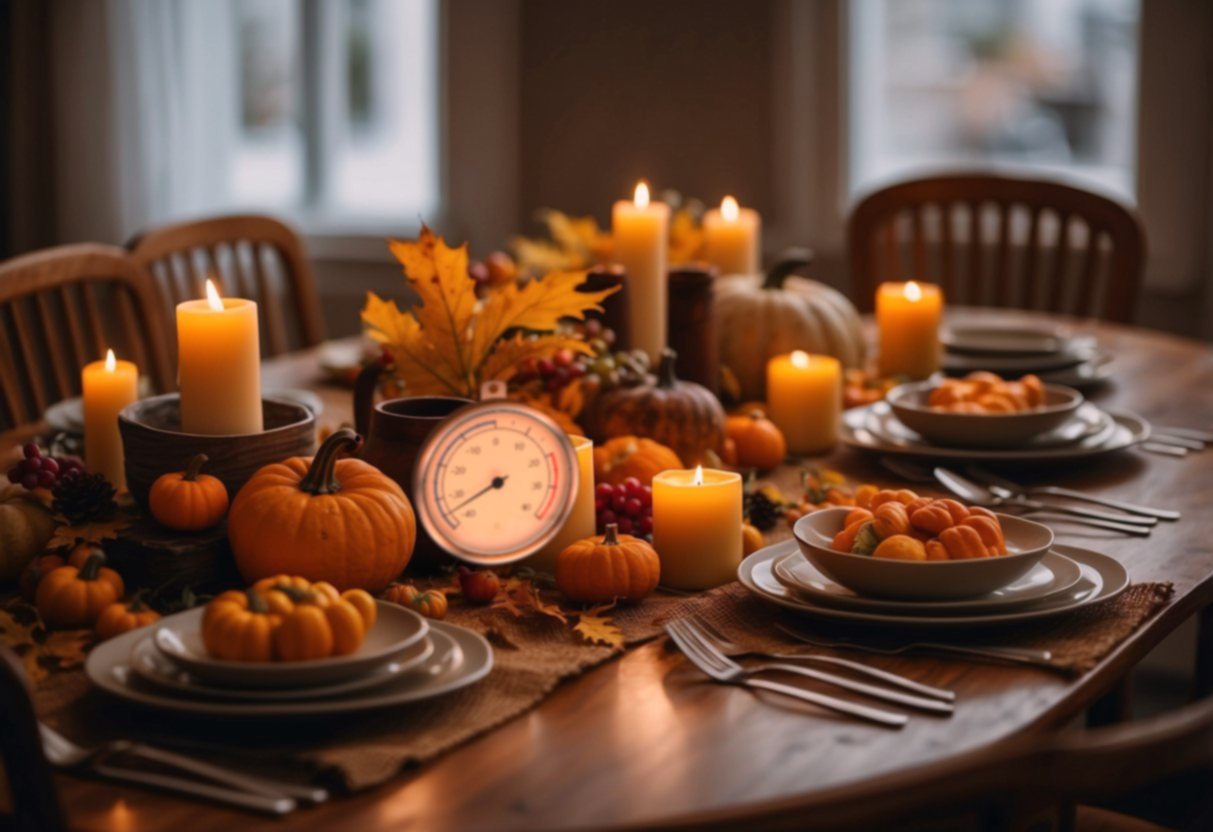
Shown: **-35** °C
